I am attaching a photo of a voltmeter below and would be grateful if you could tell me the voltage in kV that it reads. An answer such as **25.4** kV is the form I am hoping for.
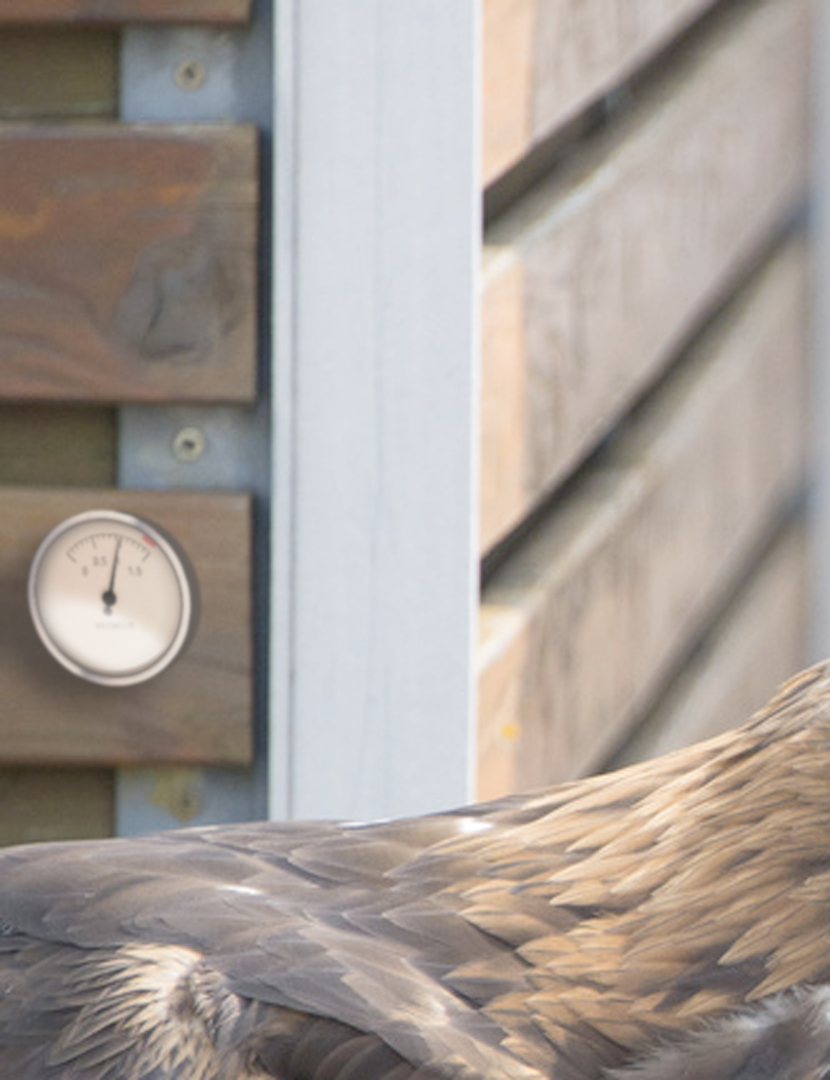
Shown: **1** kV
